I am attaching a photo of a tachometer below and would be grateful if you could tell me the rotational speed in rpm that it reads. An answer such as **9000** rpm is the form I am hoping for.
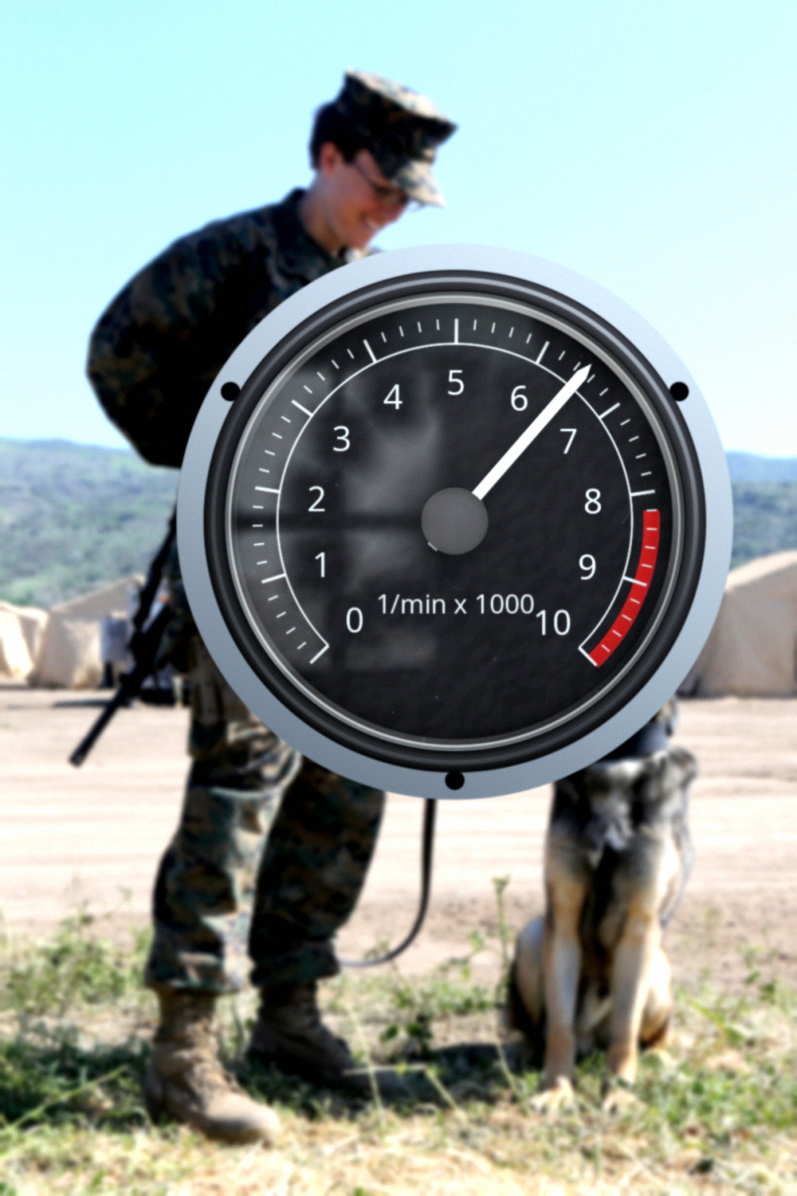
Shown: **6500** rpm
